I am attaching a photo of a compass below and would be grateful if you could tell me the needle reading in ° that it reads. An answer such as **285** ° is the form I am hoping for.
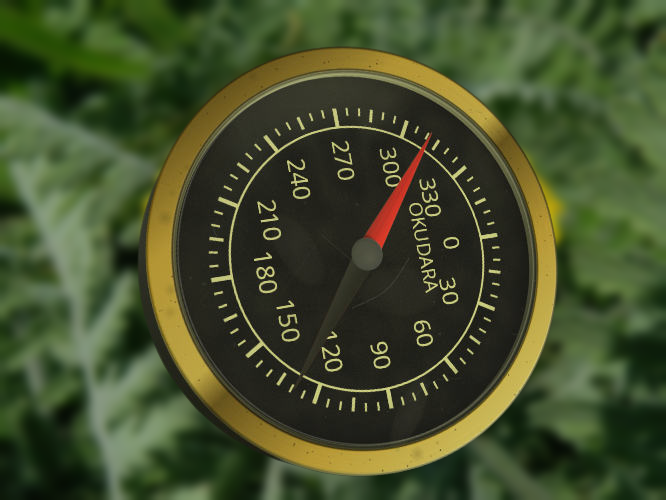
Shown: **310** °
